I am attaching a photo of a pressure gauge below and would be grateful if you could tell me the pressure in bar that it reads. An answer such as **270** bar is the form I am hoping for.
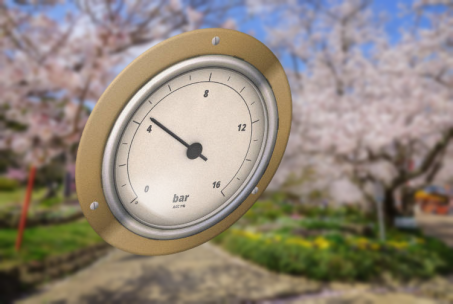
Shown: **4.5** bar
